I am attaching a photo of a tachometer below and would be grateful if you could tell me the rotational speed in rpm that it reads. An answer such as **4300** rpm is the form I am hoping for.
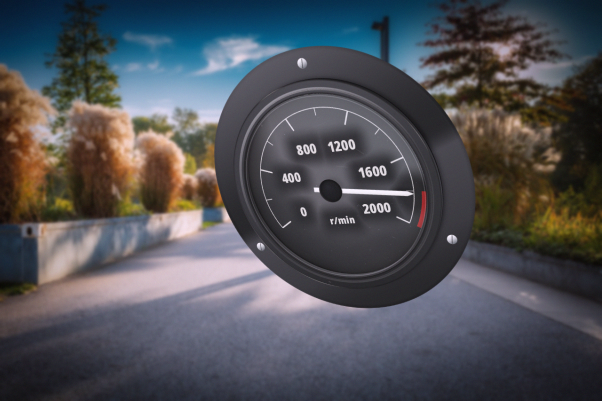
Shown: **1800** rpm
